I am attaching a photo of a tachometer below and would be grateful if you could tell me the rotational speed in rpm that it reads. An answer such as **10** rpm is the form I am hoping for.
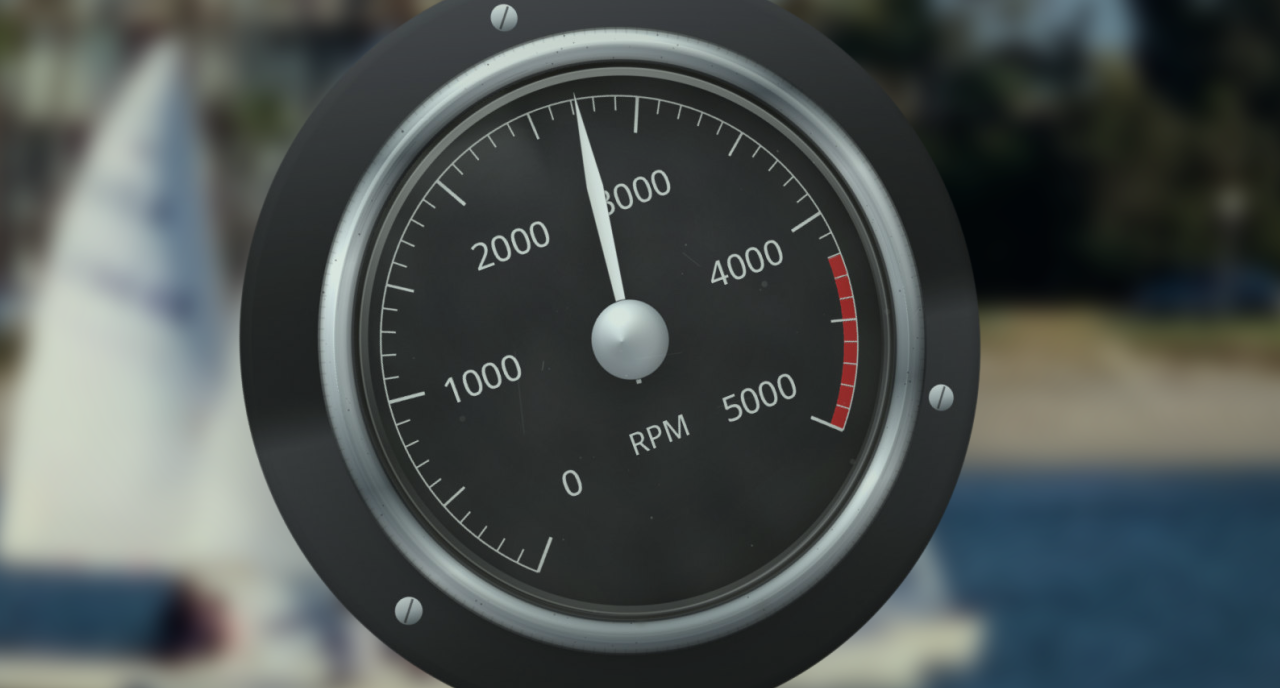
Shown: **2700** rpm
